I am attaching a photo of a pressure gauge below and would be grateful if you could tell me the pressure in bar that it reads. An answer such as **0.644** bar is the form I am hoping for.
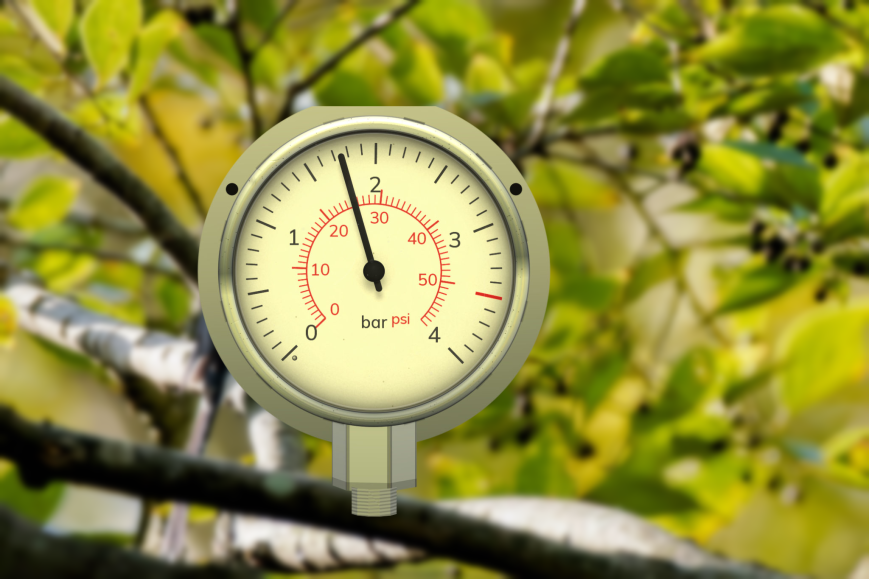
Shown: **1.75** bar
